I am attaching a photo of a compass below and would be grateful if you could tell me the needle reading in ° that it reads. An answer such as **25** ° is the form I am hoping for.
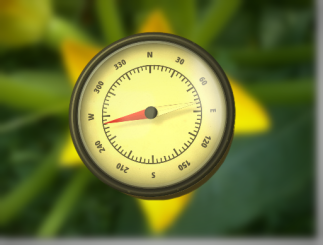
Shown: **260** °
